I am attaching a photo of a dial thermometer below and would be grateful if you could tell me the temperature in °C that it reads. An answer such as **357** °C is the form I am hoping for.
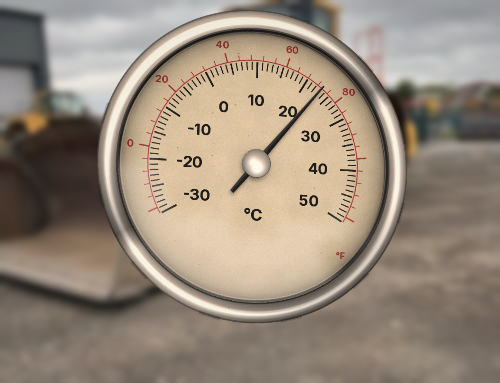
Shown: **23** °C
